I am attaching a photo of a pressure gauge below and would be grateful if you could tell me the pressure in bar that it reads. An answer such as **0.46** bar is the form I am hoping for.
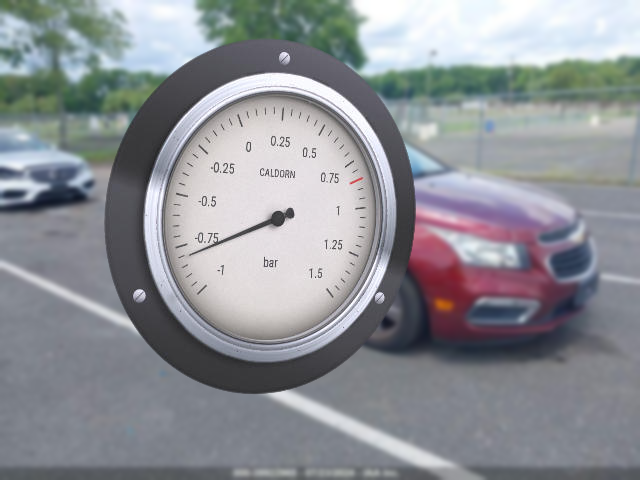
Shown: **-0.8** bar
